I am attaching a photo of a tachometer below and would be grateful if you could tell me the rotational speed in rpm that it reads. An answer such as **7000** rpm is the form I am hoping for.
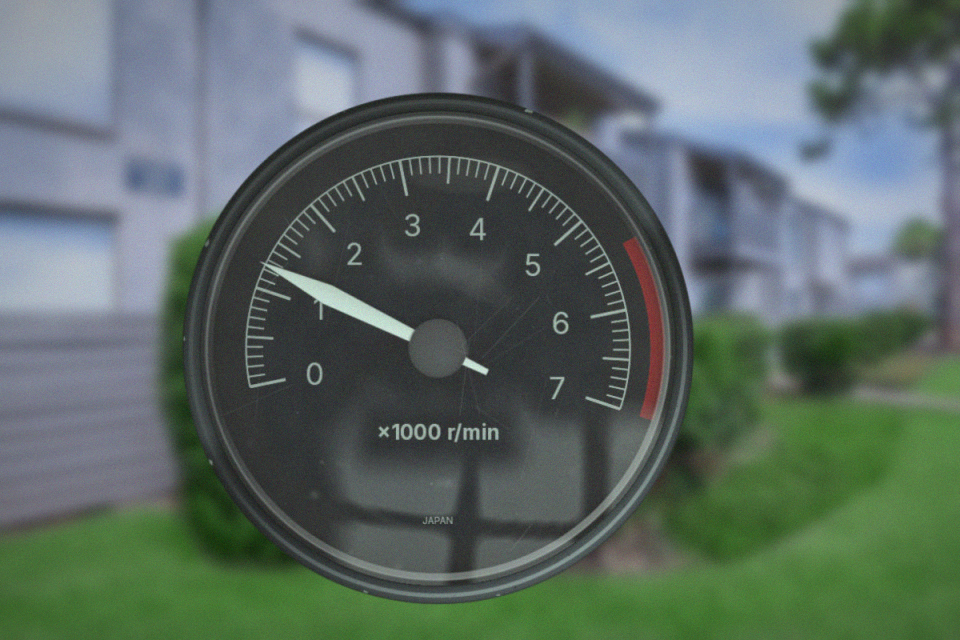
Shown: **1250** rpm
